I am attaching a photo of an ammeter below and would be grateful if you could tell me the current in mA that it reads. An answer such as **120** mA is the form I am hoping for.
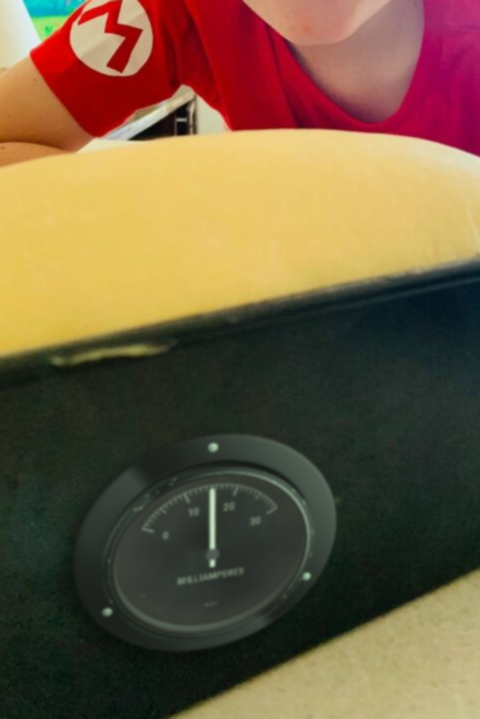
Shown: **15** mA
